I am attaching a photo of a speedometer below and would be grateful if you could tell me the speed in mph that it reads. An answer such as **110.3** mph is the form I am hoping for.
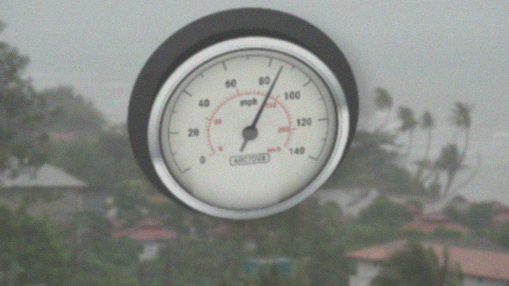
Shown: **85** mph
